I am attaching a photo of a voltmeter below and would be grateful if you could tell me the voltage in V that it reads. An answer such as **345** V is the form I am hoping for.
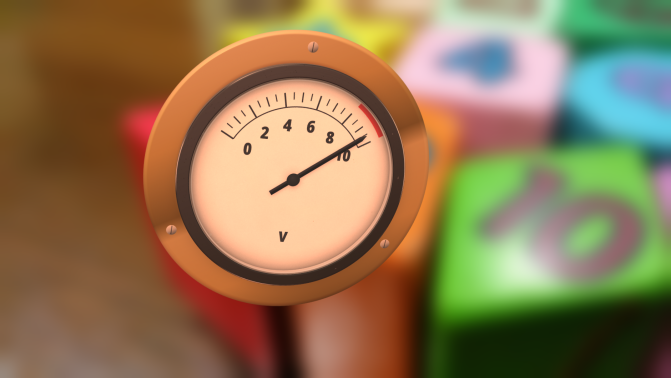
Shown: **9.5** V
